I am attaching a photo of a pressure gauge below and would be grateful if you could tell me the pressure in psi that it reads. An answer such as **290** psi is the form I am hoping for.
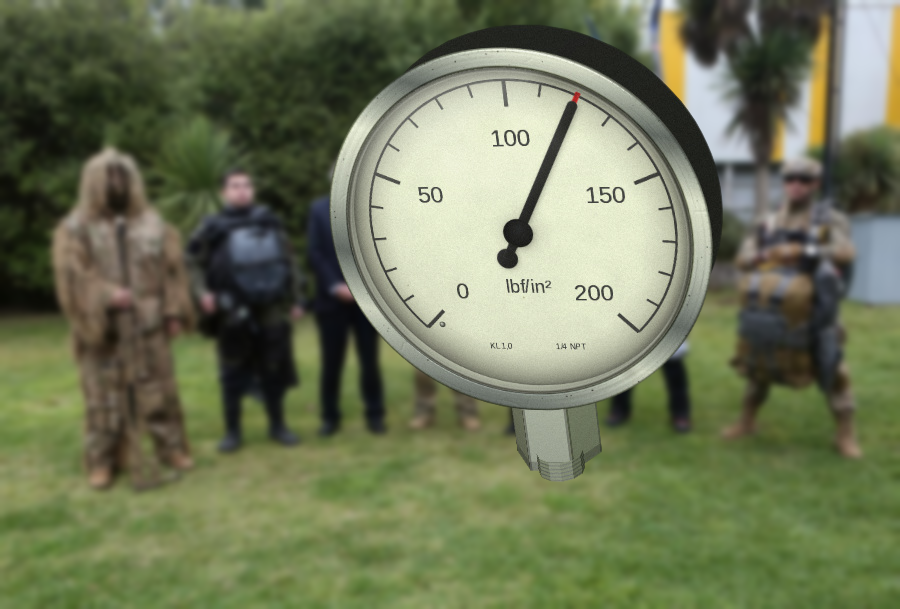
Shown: **120** psi
